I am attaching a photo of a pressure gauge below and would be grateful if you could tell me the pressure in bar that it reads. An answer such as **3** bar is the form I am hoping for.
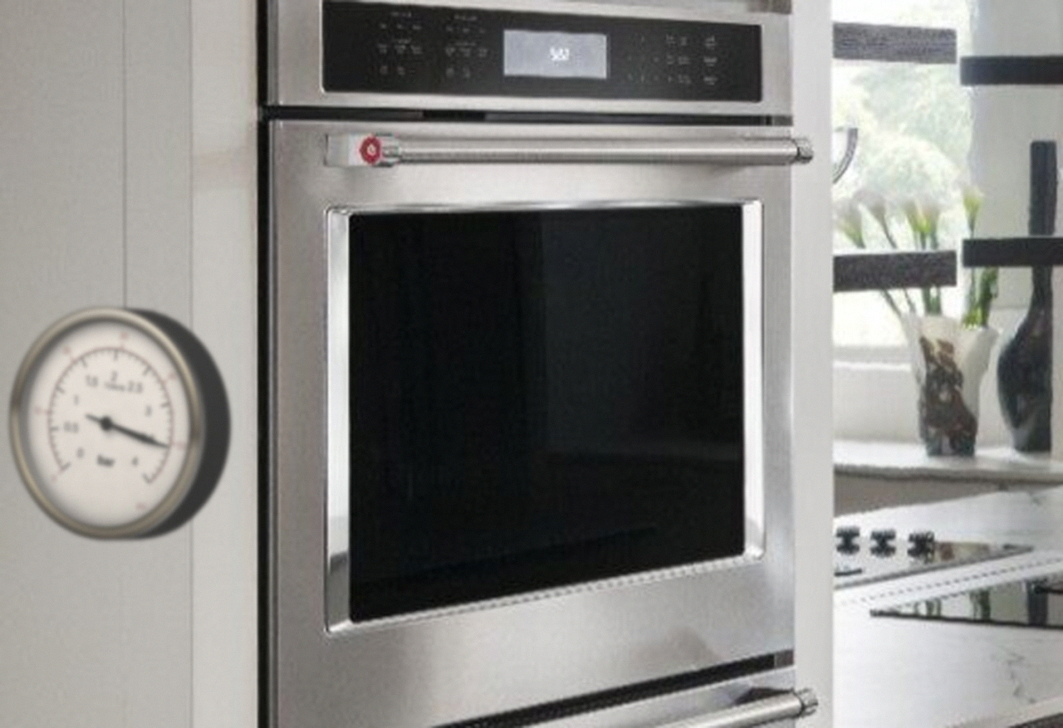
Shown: **3.5** bar
